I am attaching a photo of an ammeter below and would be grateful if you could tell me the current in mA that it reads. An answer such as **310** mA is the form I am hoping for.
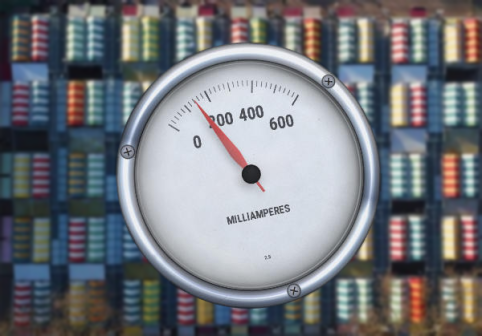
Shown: **140** mA
